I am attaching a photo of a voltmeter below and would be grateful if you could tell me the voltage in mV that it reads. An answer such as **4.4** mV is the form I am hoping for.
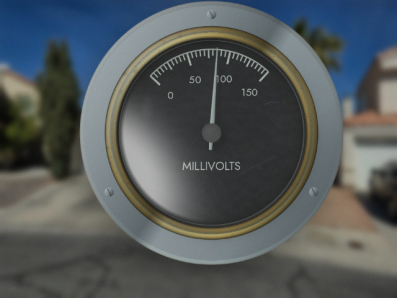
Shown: **85** mV
